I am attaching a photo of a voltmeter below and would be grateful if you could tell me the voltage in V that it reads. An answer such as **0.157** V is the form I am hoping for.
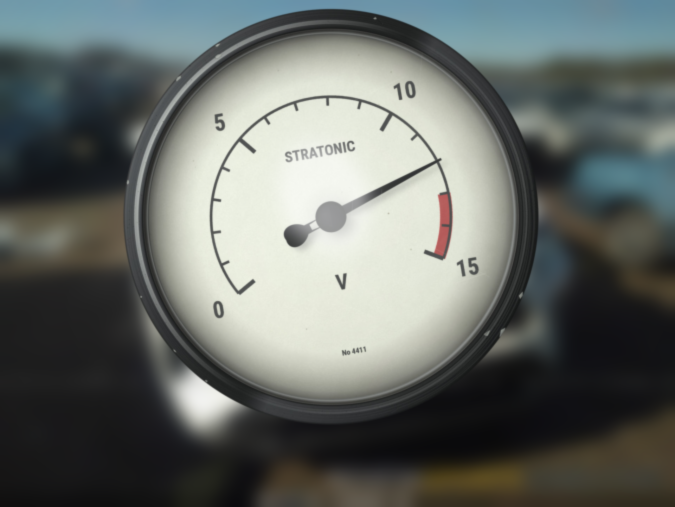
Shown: **12** V
